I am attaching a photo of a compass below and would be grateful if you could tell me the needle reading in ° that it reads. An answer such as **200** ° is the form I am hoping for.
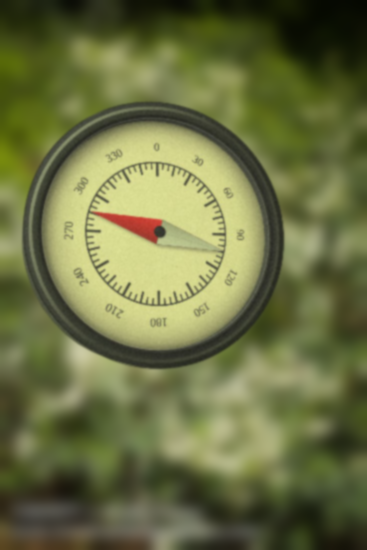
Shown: **285** °
